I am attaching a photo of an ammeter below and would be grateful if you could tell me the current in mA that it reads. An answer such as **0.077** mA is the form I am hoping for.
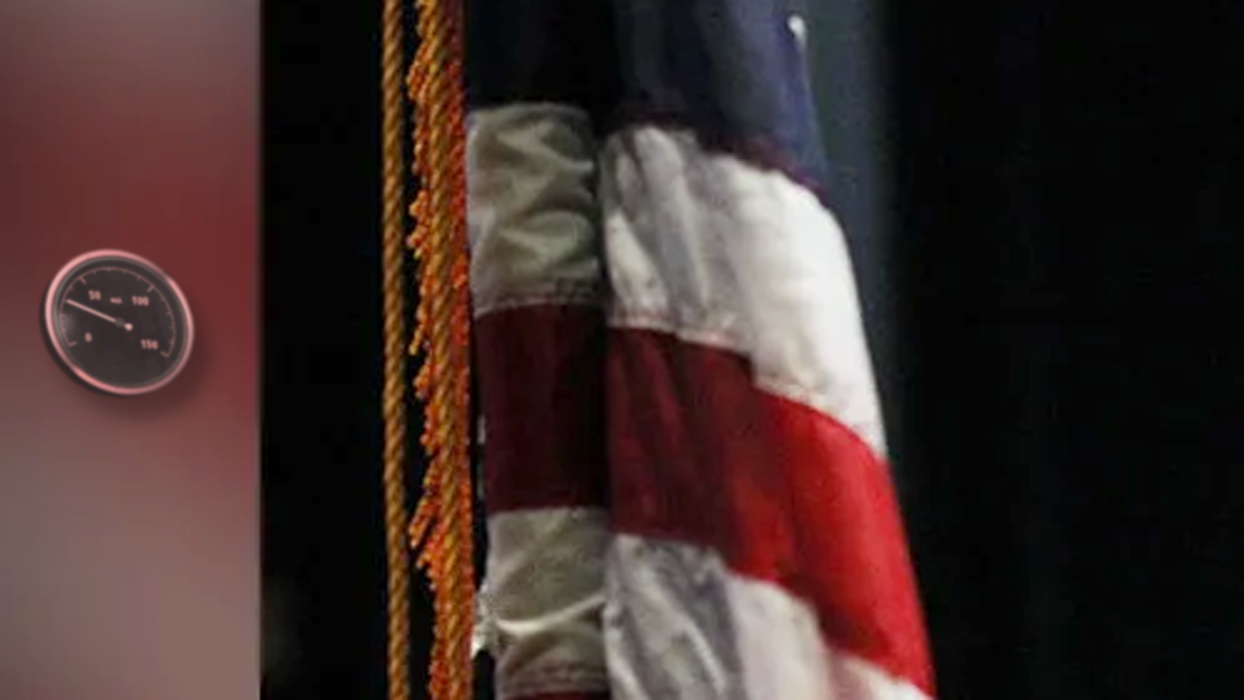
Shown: **30** mA
